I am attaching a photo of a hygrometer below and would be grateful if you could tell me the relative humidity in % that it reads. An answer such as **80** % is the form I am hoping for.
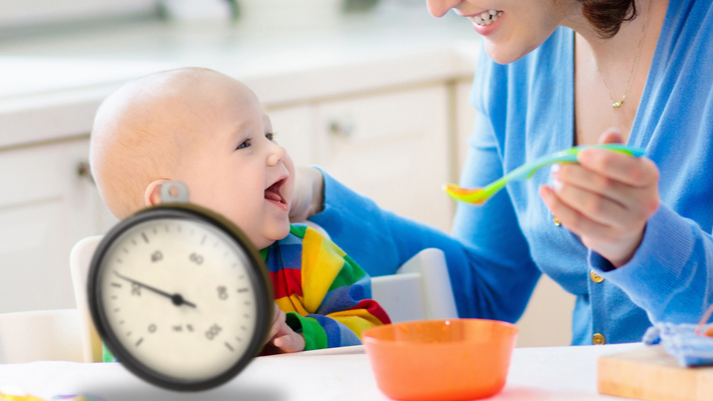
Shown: **24** %
